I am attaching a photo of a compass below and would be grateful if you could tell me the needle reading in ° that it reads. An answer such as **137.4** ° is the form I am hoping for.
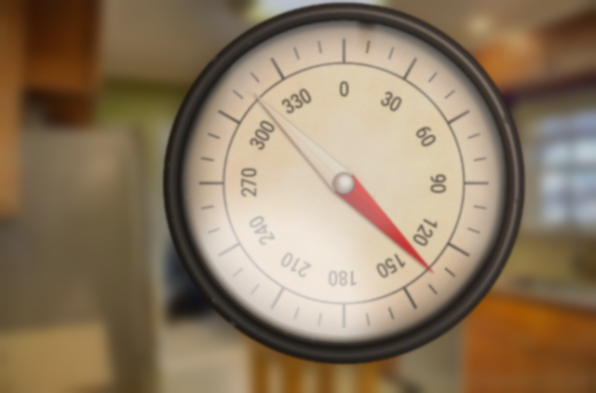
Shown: **135** °
